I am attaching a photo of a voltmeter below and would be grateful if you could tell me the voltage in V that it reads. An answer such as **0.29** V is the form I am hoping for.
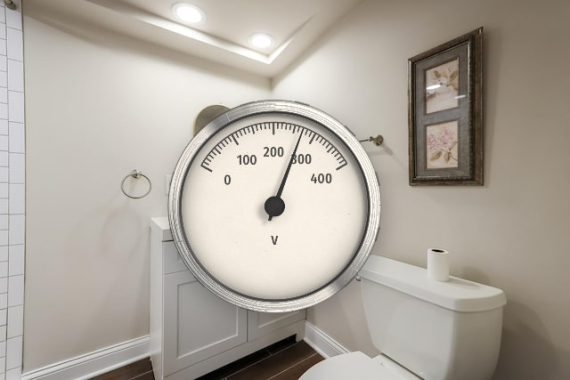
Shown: **270** V
